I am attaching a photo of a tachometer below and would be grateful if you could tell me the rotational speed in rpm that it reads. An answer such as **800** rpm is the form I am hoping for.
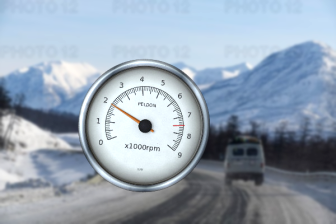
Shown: **2000** rpm
